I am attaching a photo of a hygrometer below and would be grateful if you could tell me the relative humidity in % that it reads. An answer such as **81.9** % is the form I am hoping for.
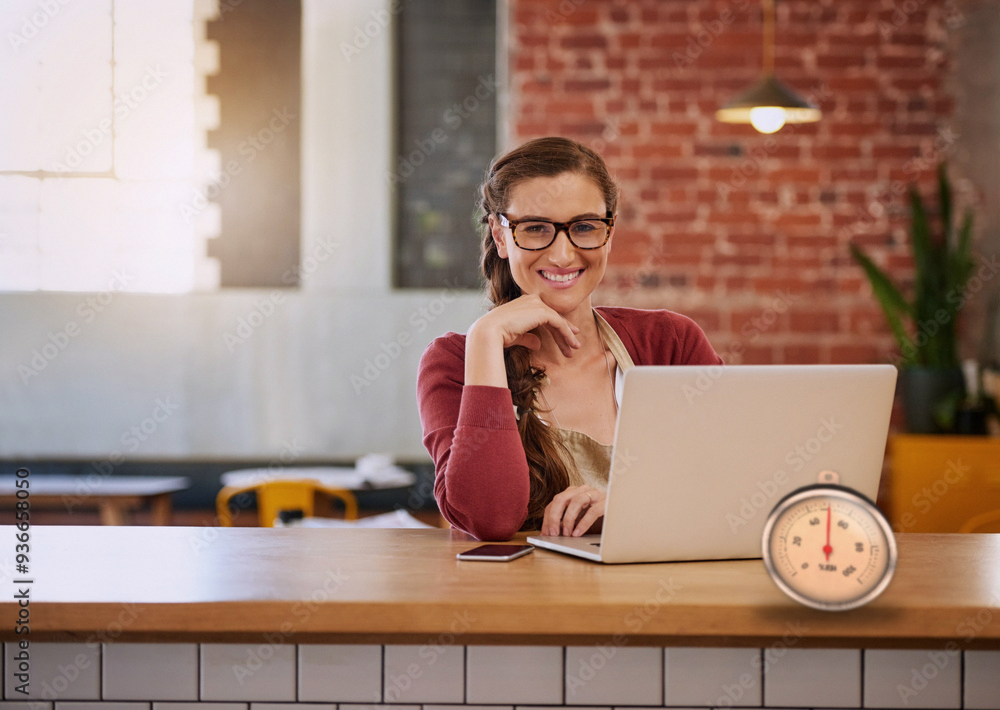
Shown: **50** %
